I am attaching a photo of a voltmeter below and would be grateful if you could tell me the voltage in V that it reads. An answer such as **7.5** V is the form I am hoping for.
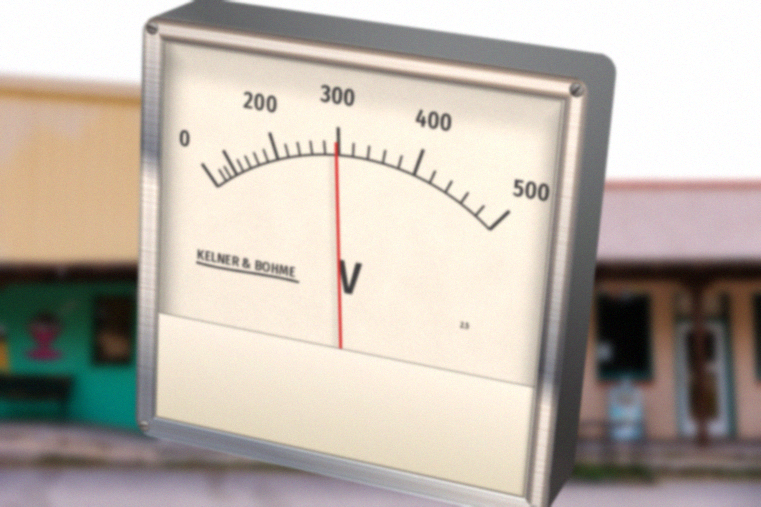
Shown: **300** V
